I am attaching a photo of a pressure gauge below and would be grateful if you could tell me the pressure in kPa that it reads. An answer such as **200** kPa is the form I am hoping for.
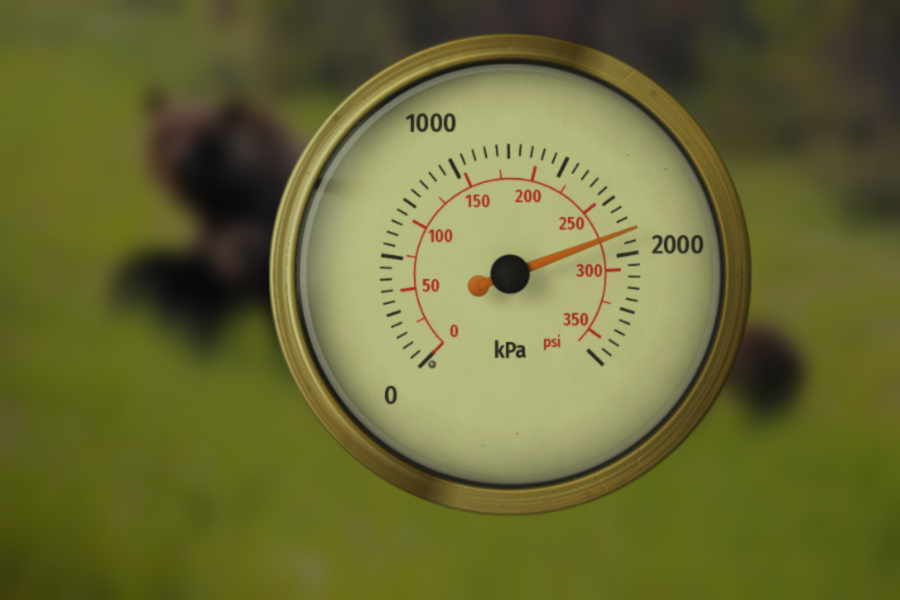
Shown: **1900** kPa
